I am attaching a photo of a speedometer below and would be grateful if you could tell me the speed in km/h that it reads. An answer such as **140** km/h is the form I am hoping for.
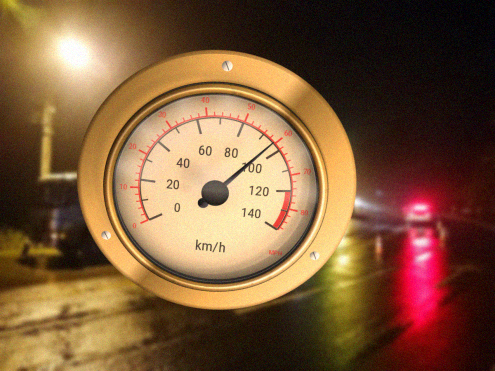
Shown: **95** km/h
